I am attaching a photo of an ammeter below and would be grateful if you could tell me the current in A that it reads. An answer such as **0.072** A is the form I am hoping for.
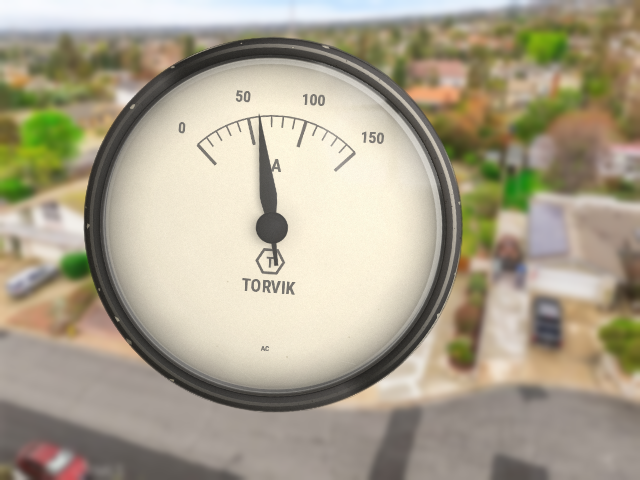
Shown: **60** A
